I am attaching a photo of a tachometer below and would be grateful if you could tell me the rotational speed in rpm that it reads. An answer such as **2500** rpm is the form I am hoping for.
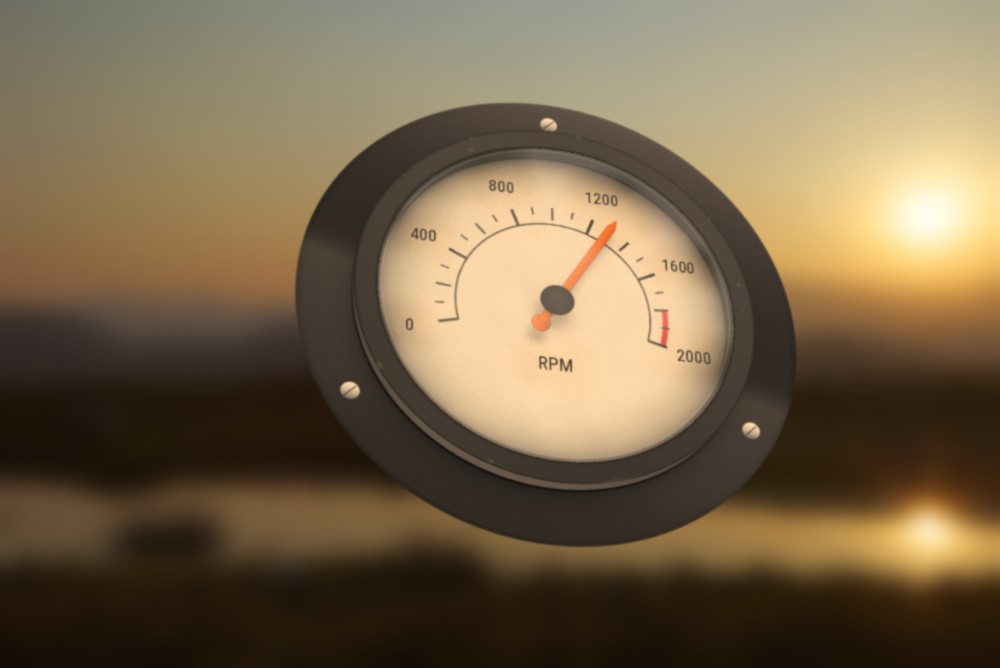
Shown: **1300** rpm
